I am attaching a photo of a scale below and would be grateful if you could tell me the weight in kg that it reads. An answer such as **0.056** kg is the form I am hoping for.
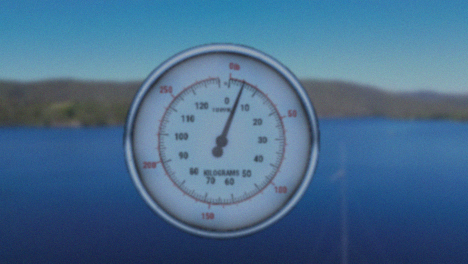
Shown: **5** kg
